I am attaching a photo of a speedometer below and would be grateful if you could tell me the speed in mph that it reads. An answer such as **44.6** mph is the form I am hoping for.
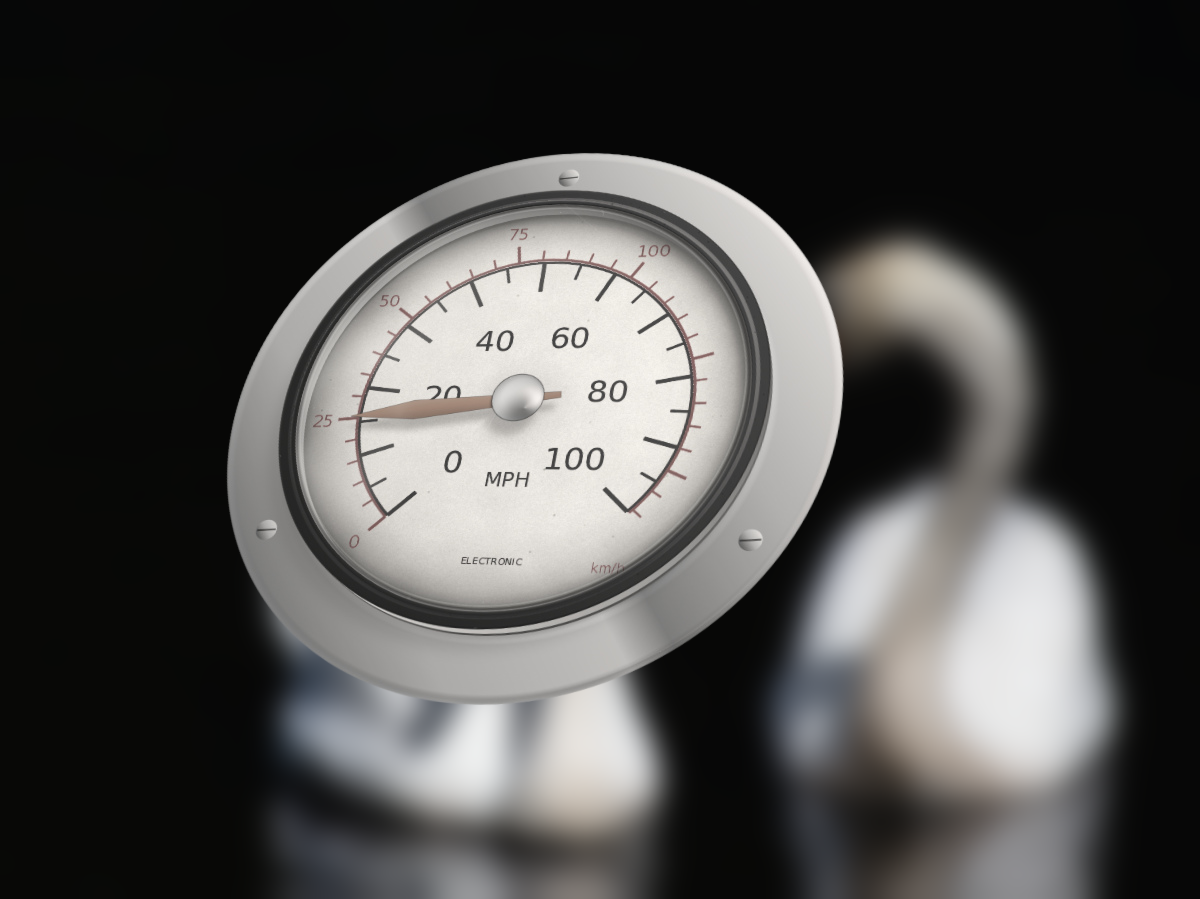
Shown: **15** mph
